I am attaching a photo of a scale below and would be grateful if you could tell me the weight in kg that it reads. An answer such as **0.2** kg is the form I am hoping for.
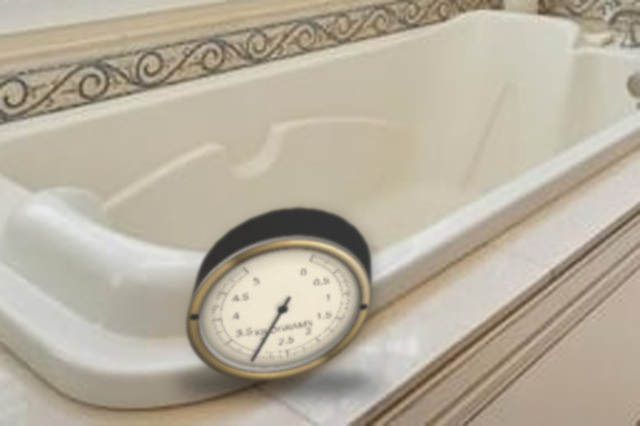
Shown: **3** kg
